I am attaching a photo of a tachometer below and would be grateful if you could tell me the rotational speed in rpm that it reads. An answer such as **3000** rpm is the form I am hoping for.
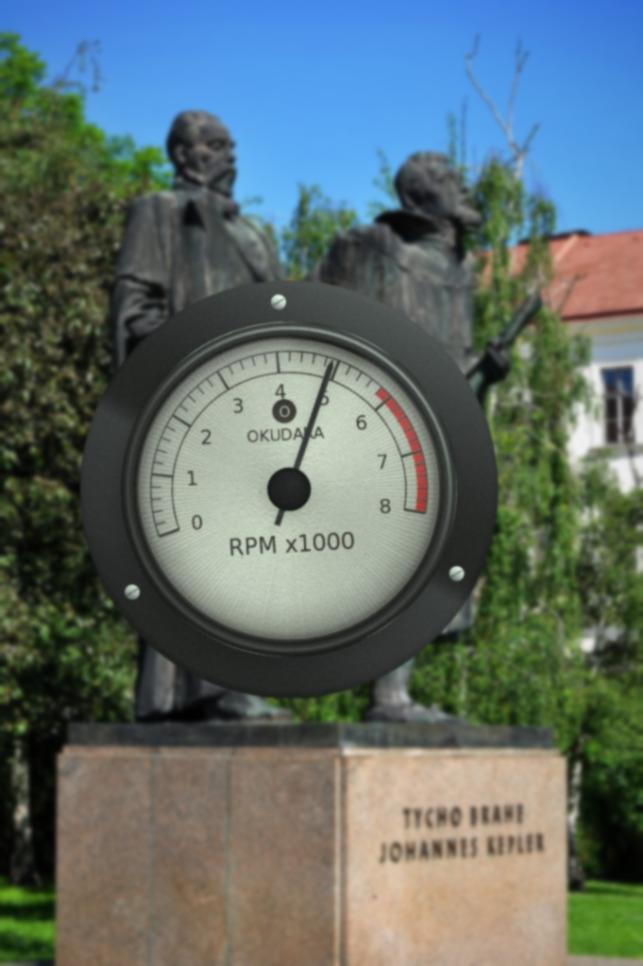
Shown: **4900** rpm
